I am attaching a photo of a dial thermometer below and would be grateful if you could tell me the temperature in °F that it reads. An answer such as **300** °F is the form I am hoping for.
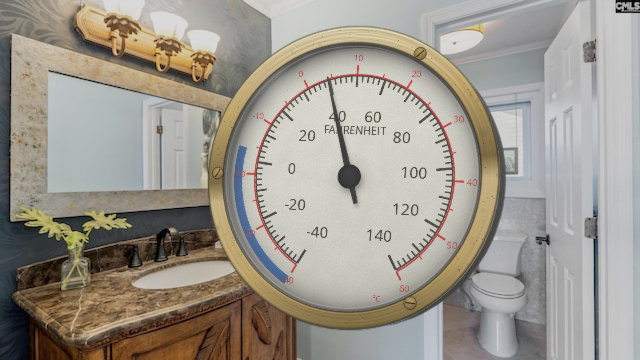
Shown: **40** °F
